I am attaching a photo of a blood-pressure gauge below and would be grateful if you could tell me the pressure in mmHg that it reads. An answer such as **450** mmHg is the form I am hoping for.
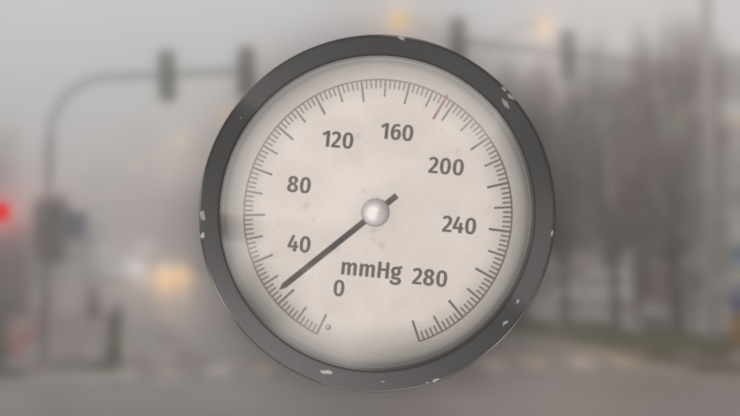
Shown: **24** mmHg
